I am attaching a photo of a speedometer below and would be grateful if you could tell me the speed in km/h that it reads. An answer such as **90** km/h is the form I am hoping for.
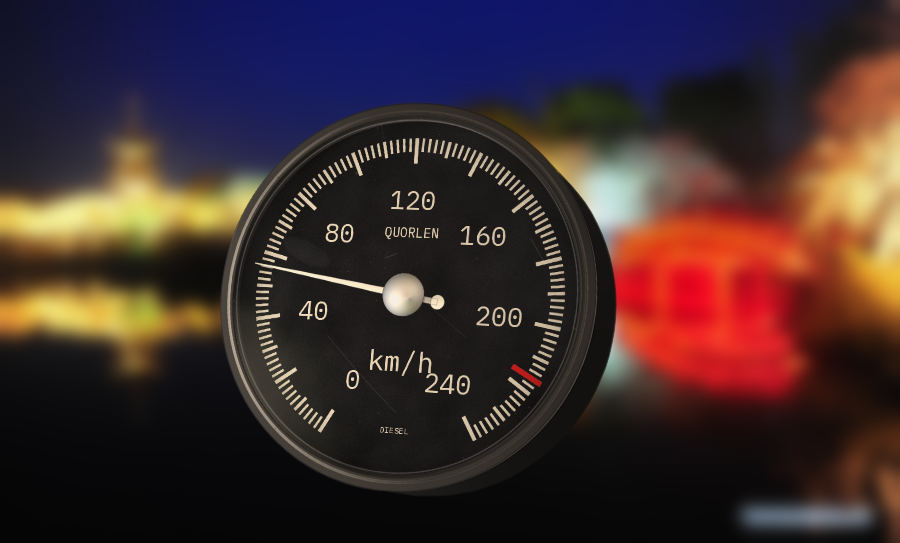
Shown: **56** km/h
